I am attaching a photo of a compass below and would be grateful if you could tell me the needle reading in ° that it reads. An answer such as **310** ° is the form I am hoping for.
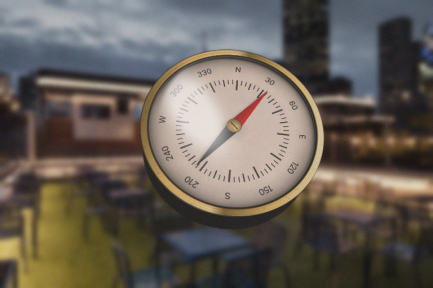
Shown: **35** °
